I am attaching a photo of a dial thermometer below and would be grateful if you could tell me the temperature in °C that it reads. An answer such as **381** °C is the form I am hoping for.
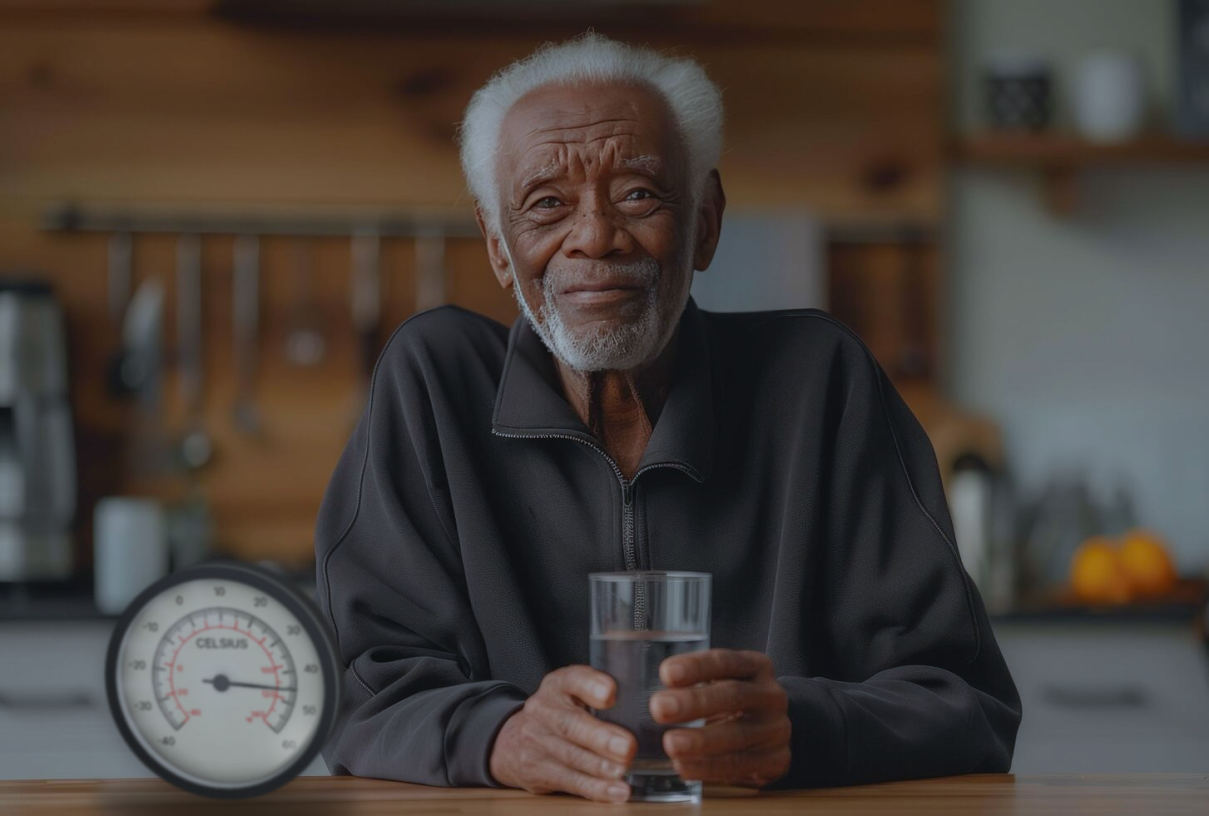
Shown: **45** °C
